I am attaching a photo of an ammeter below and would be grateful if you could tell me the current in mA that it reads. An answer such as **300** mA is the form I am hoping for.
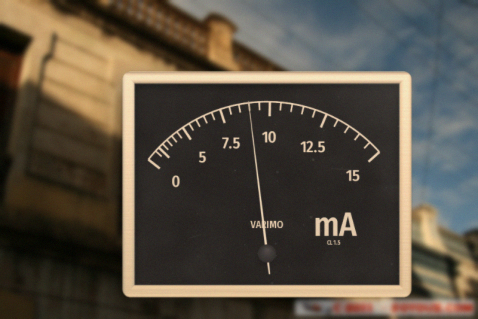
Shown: **9** mA
